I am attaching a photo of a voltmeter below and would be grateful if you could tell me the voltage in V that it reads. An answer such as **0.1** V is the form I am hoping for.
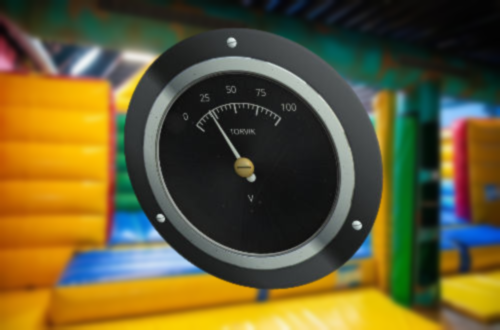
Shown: **25** V
